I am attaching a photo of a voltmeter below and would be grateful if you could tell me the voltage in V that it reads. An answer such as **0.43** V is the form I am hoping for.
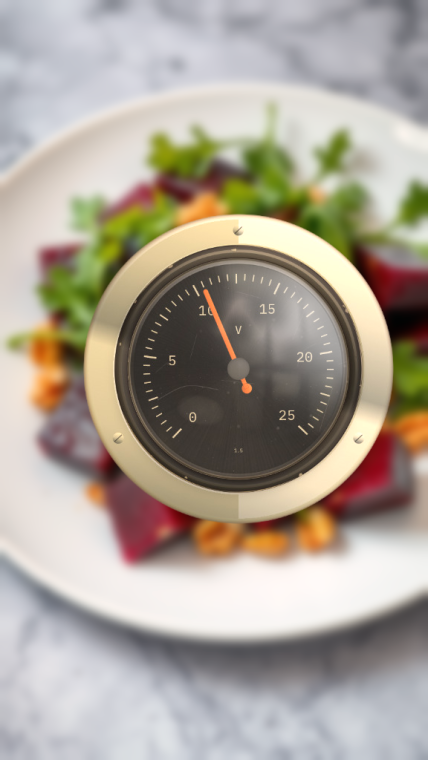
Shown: **10.5** V
